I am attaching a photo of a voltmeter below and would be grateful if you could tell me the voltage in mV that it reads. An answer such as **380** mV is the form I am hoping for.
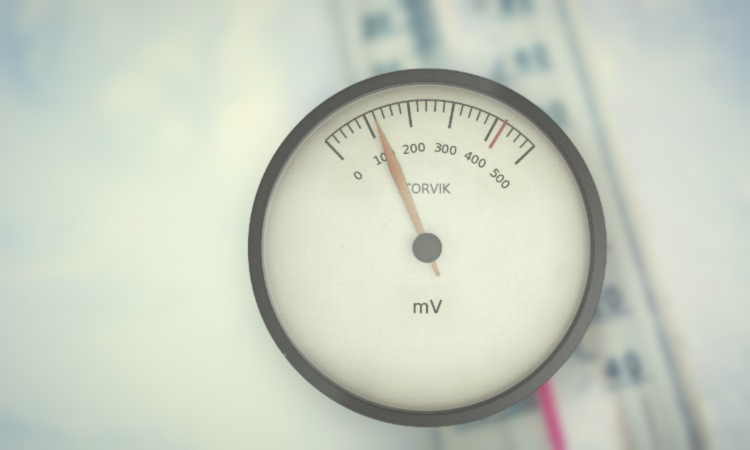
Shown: **120** mV
